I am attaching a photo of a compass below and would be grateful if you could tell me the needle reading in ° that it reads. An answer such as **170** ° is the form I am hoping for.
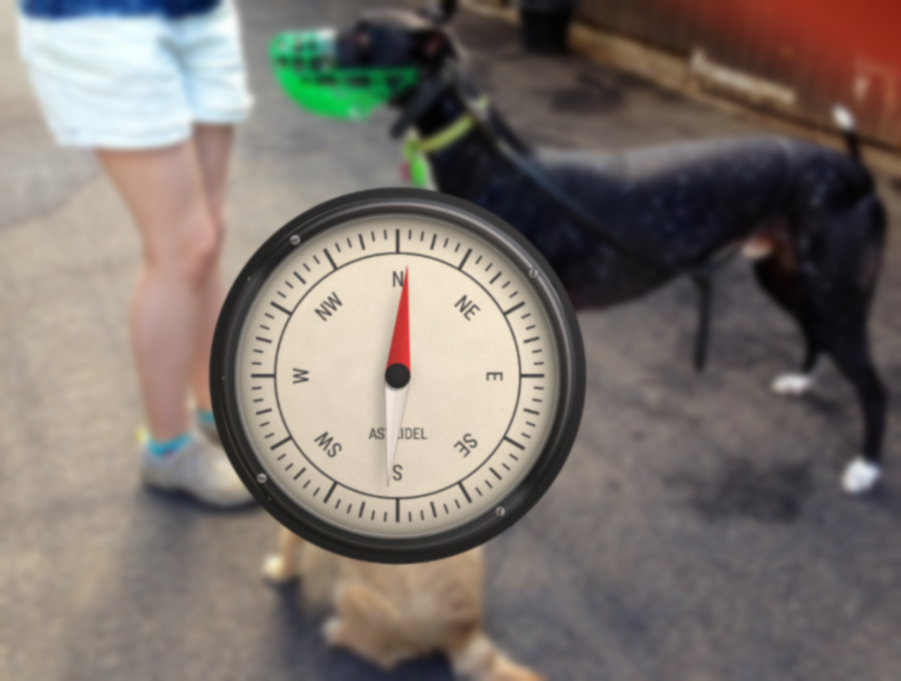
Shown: **5** °
